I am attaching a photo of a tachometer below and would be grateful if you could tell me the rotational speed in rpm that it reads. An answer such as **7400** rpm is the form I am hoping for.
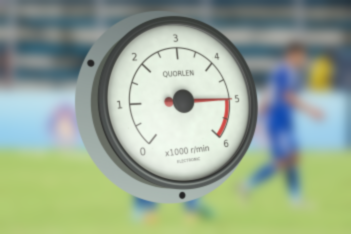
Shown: **5000** rpm
